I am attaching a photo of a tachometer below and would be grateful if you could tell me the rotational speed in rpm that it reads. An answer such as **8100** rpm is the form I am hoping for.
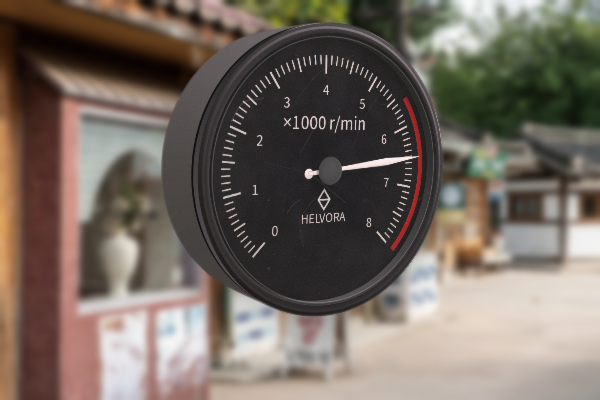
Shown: **6500** rpm
